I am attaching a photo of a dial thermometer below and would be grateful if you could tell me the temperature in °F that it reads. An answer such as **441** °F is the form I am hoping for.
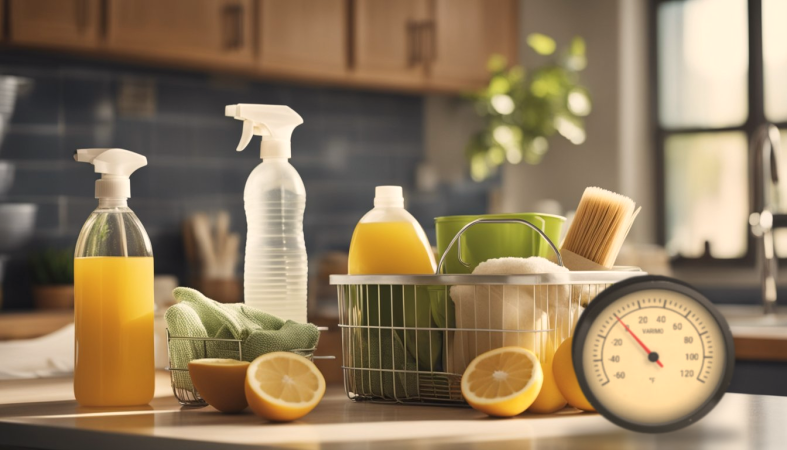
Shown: **0** °F
